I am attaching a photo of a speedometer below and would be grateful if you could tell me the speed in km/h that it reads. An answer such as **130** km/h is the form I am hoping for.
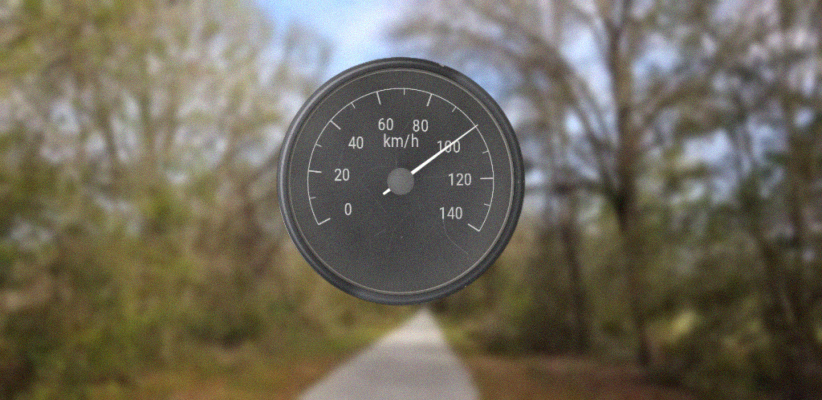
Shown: **100** km/h
